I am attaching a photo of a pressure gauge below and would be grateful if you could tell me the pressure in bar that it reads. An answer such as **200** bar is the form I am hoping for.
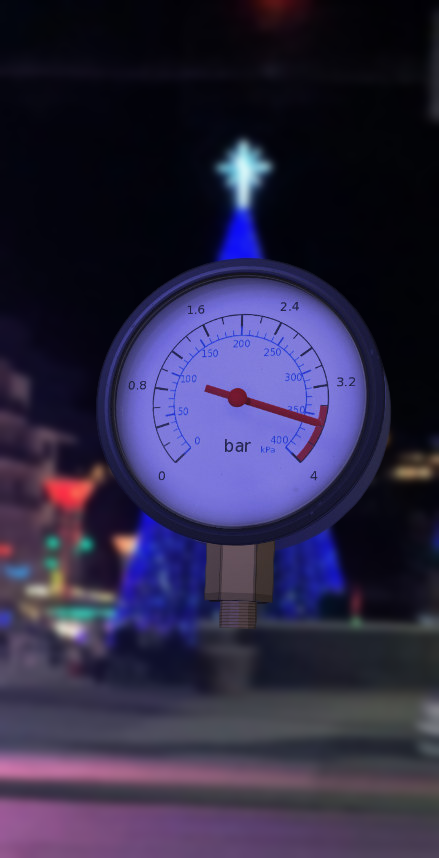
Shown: **3.6** bar
